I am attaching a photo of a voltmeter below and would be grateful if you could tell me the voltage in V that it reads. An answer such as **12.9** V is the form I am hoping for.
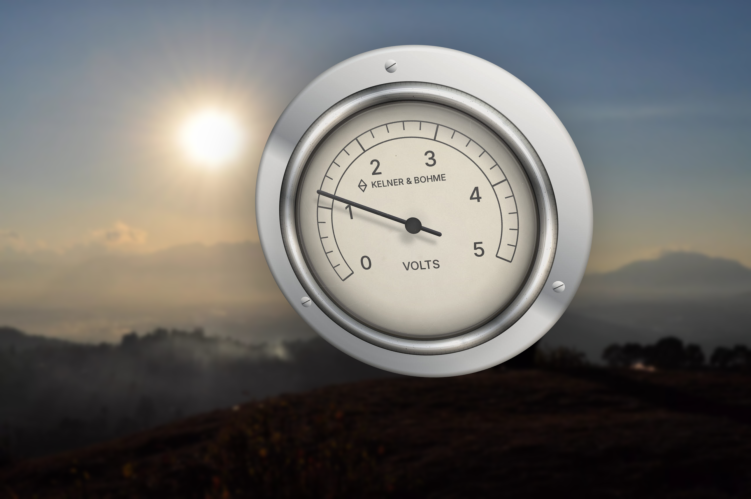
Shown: **1.2** V
